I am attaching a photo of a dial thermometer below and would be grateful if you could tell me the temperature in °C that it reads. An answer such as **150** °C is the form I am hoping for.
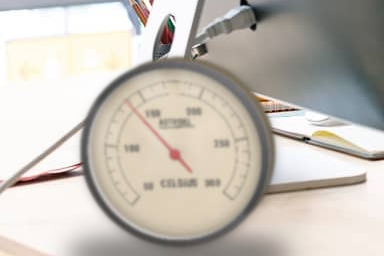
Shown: **140** °C
